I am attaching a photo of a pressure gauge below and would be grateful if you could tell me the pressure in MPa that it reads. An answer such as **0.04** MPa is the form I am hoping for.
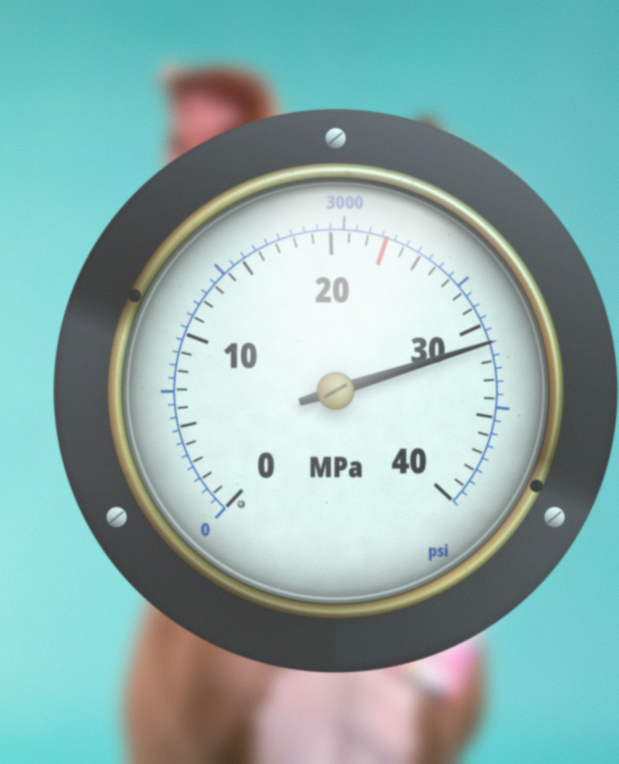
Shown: **31** MPa
